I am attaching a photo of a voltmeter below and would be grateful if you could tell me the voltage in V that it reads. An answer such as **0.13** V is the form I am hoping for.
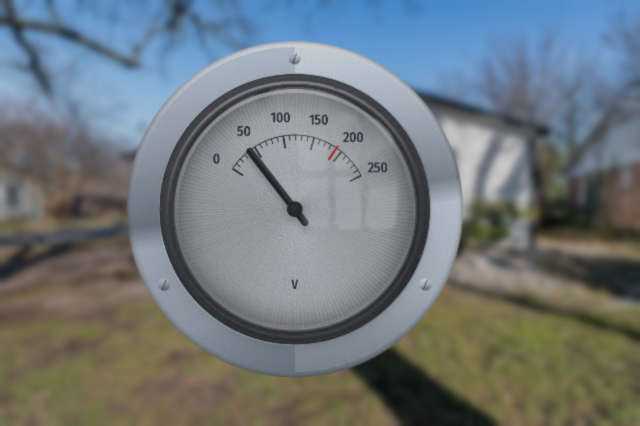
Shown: **40** V
